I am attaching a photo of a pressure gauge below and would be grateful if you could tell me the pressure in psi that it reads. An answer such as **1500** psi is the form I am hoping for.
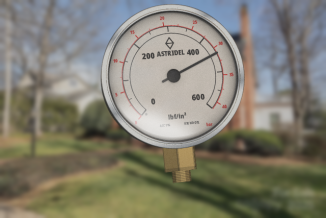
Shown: **450** psi
